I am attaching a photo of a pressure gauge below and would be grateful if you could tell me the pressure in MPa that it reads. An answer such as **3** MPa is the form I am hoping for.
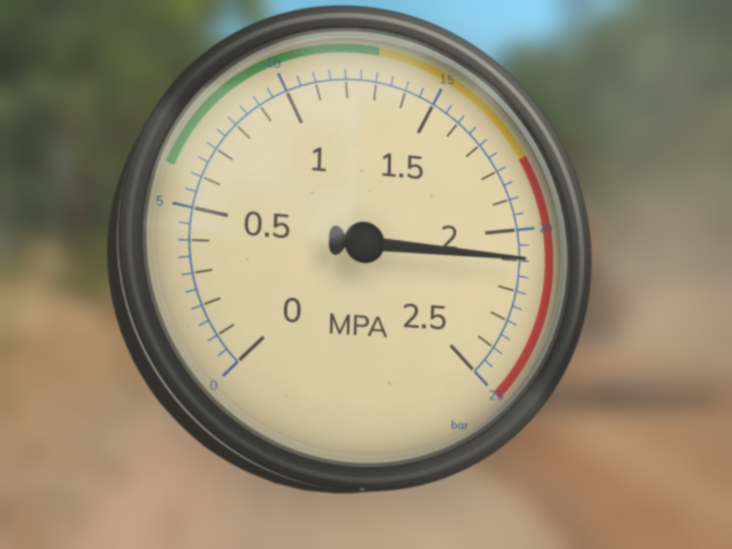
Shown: **2.1** MPa
